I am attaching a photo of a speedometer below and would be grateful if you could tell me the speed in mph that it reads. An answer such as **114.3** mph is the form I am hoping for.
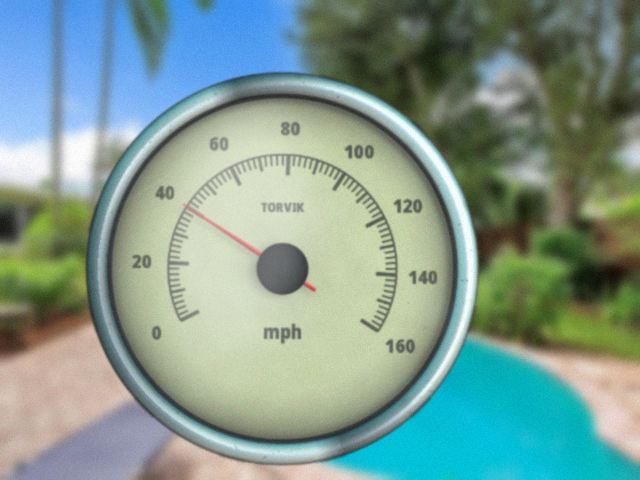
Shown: **40** mph
